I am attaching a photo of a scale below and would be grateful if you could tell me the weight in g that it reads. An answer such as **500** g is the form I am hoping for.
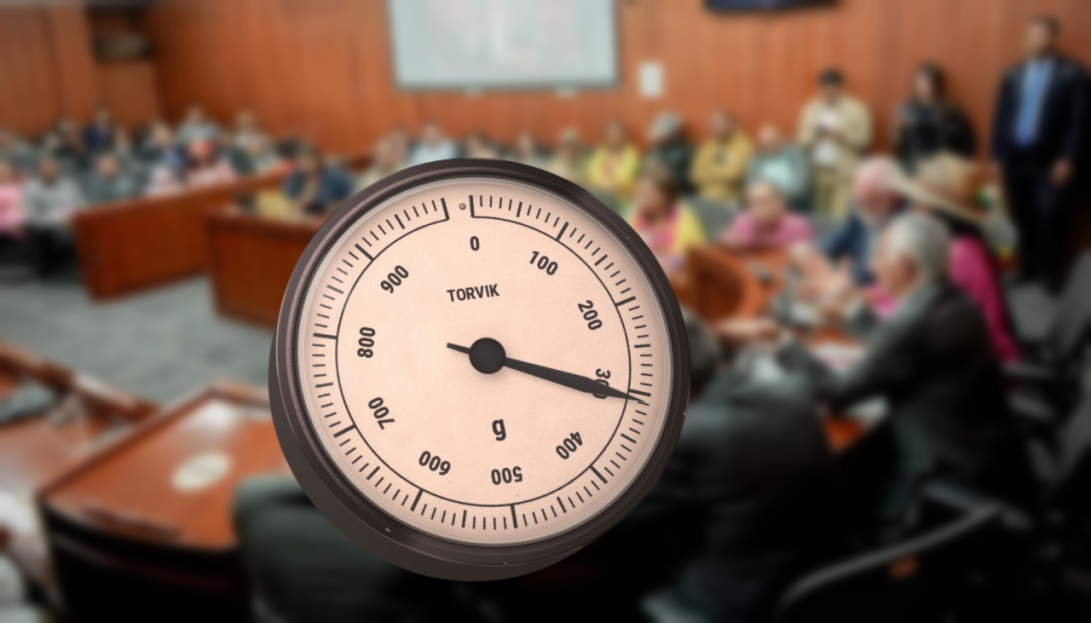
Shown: **310** g
